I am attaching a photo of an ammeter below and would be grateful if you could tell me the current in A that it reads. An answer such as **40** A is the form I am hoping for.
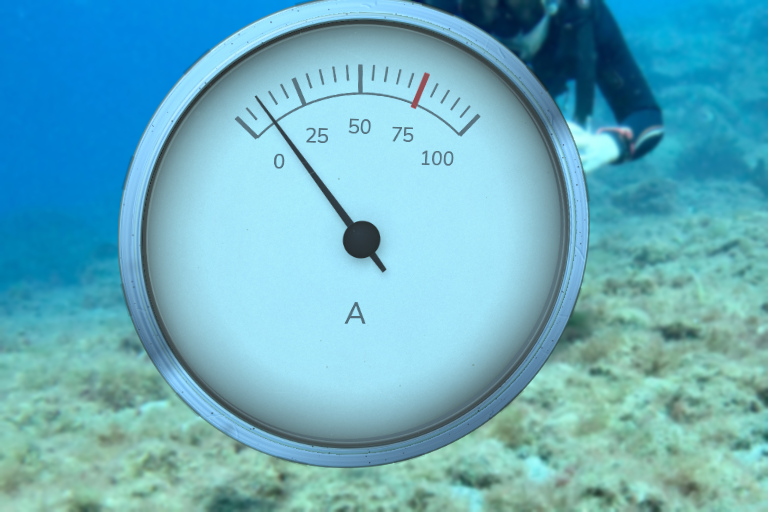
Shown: **10** A
